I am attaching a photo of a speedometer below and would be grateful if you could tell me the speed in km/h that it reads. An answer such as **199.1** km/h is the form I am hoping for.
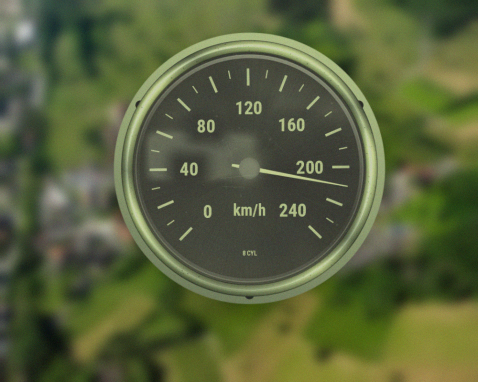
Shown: **210** km/h
